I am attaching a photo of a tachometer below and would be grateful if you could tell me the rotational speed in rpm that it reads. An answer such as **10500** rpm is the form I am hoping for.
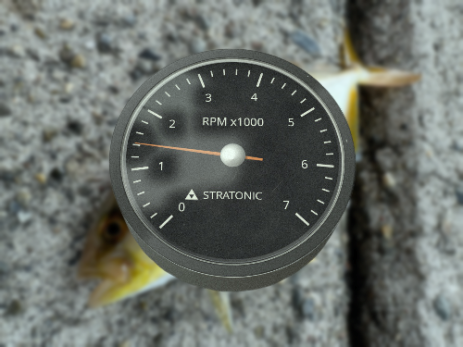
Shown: **1400** rpm
